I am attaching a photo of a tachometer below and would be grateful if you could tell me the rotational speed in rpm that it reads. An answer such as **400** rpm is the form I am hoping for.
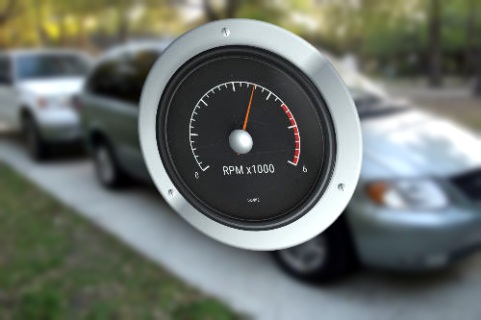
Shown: **3600** rpm
